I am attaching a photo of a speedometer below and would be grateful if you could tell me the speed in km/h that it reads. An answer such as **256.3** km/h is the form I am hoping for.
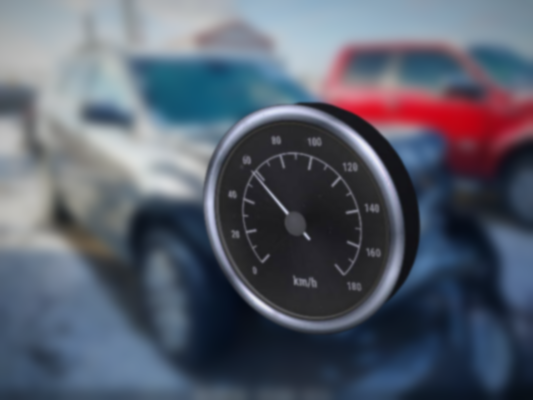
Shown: **60** km/h
